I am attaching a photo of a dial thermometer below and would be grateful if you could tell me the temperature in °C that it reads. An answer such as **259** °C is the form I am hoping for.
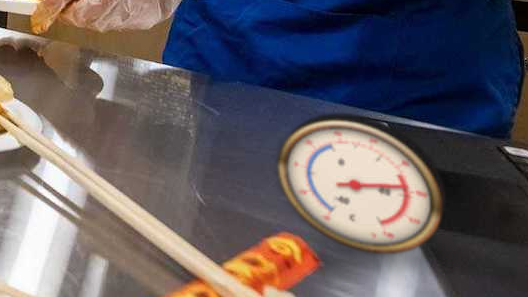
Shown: **35** °C
